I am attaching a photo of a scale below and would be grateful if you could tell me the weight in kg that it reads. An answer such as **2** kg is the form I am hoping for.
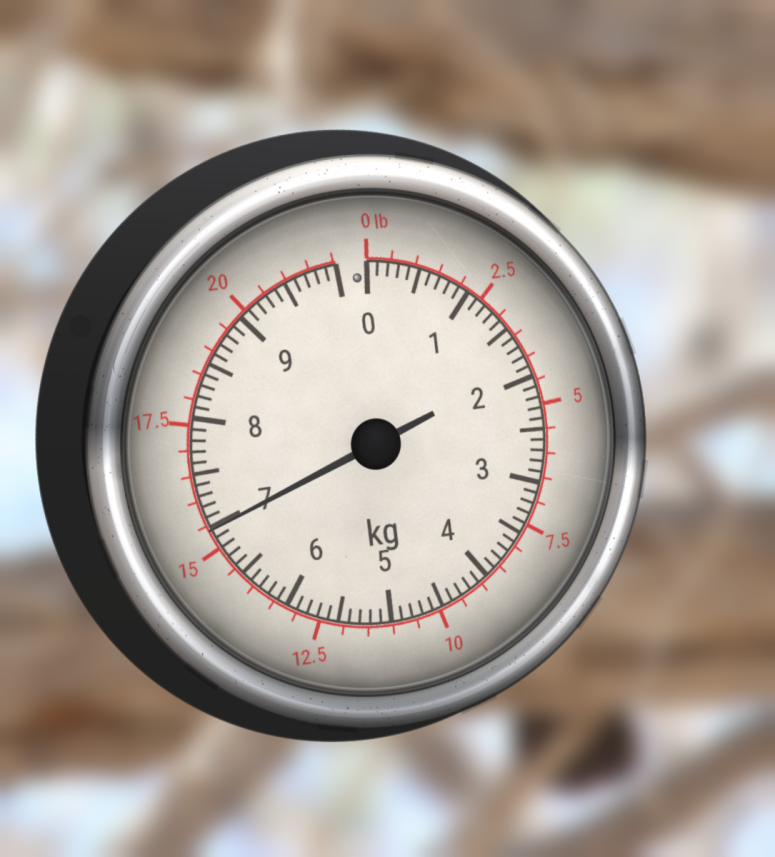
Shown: **7** kg
